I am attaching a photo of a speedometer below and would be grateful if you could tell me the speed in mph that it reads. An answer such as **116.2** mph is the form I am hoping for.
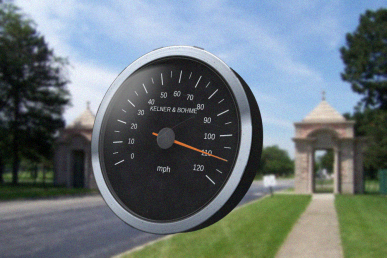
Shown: **110** mph
